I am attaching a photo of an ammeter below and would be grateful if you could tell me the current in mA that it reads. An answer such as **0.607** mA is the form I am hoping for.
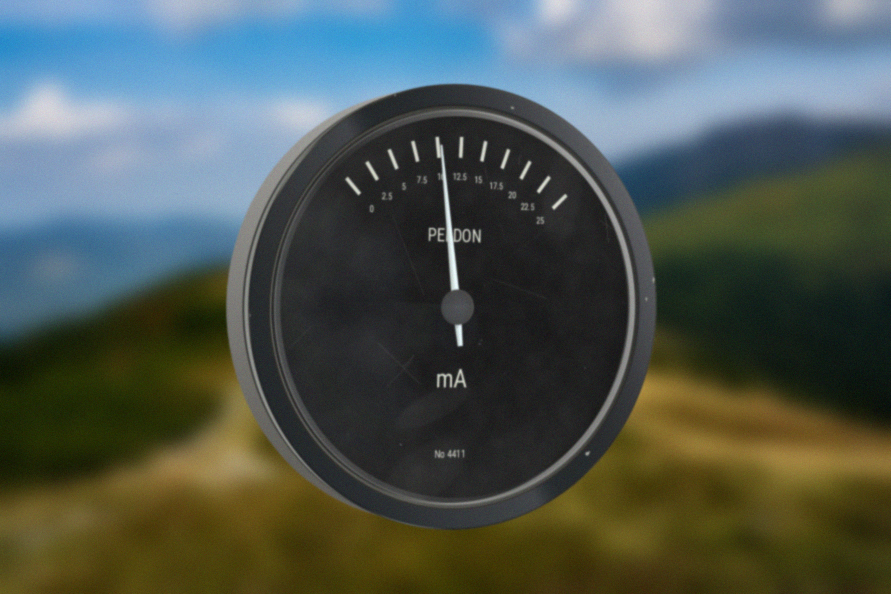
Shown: **10** mA
